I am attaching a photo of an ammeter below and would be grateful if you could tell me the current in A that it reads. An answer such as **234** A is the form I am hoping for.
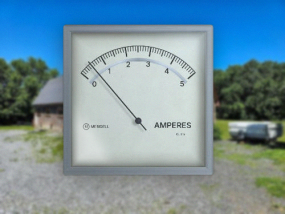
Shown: **0.5** A
